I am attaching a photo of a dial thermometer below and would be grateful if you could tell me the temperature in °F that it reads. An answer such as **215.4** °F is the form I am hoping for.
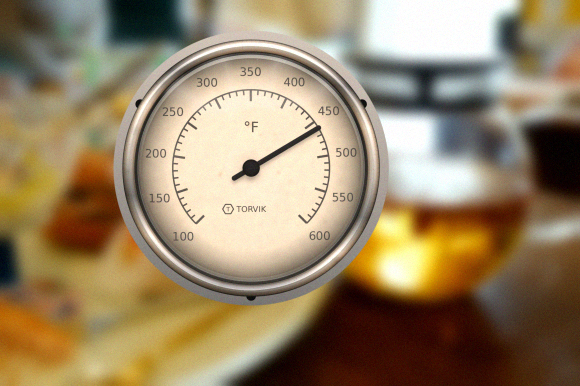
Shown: **460** °F
